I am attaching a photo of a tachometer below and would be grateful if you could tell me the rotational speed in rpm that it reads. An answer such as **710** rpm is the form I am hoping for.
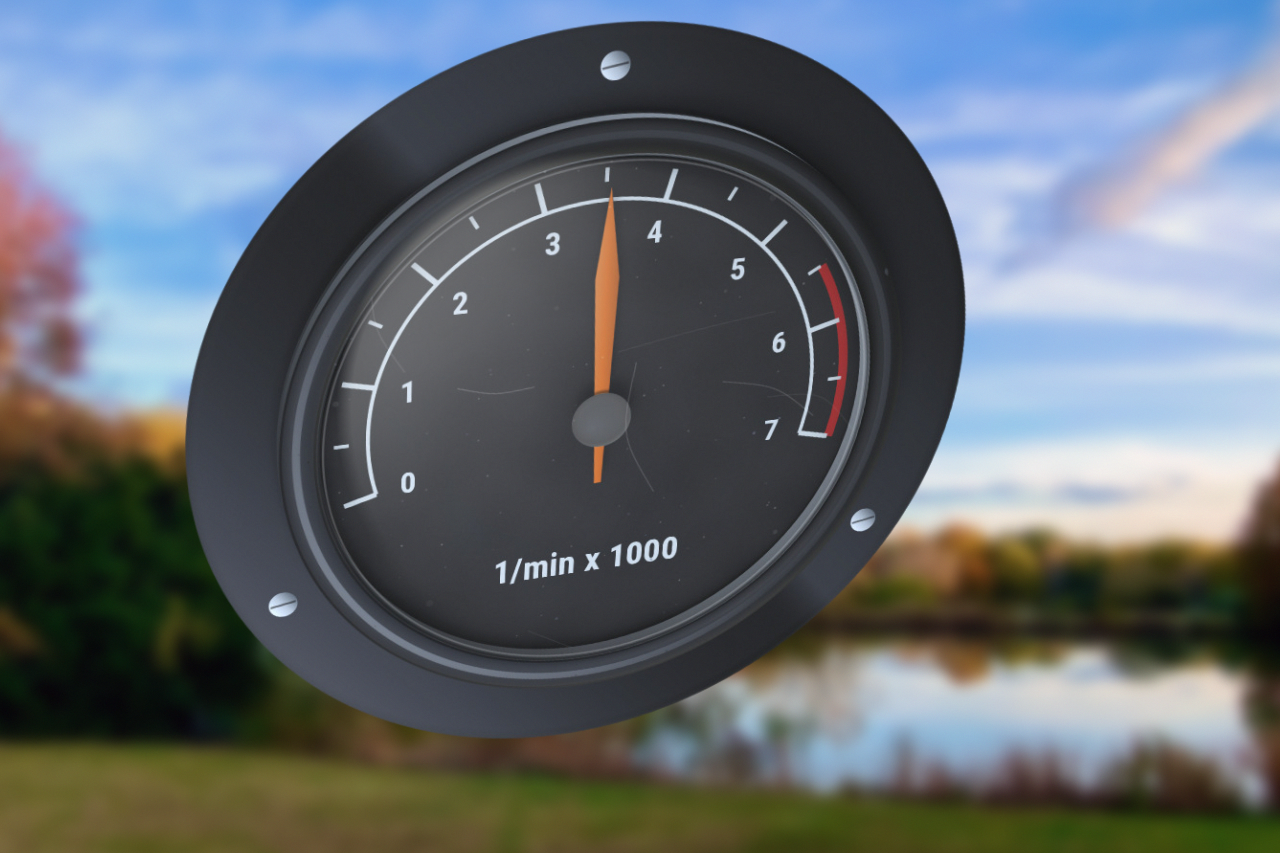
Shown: **3500** rpm
